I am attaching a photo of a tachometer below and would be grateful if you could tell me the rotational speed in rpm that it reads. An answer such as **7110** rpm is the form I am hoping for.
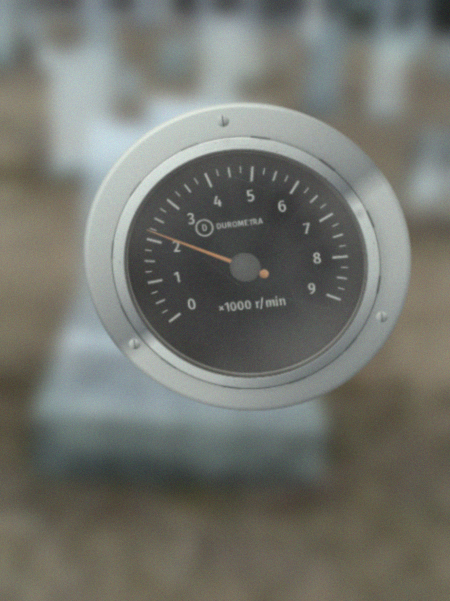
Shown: **2250** rpm
